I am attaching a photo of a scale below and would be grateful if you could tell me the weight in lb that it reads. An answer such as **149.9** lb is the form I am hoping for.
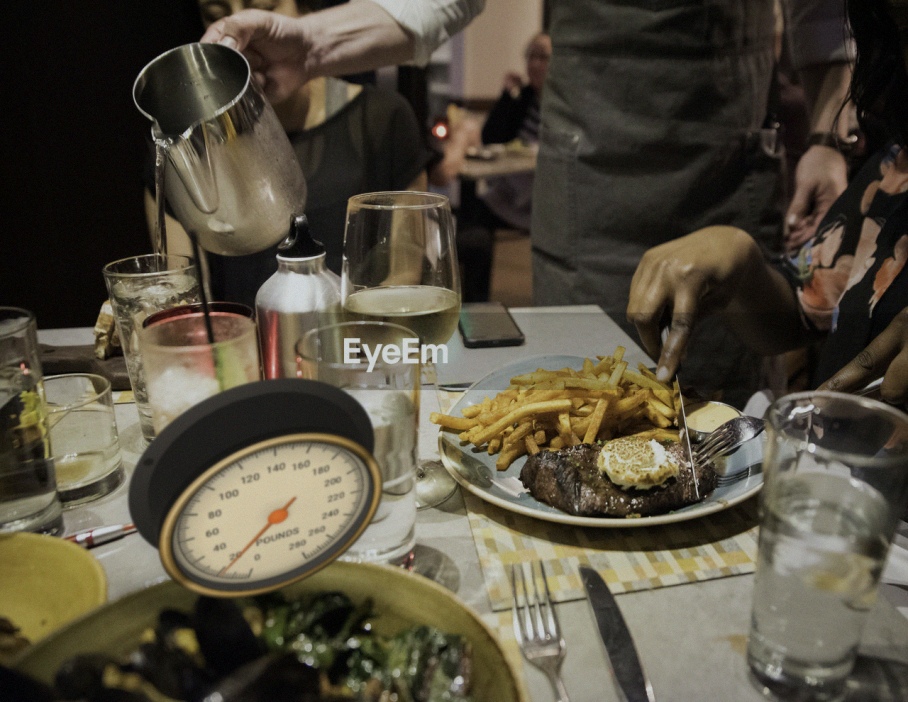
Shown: **20** lb
